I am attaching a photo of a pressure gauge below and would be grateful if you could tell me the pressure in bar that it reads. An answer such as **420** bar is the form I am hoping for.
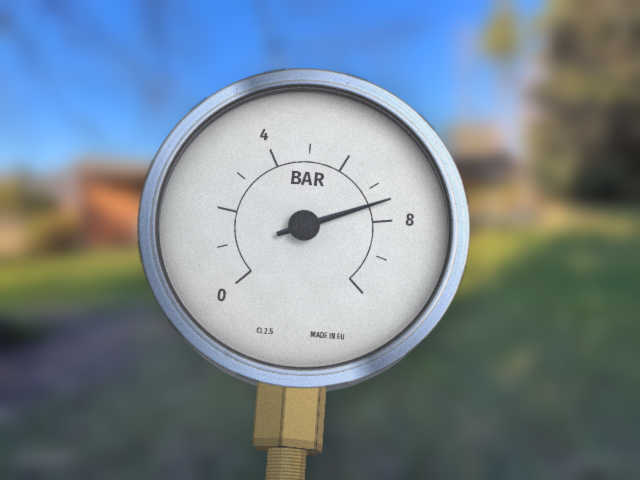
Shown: **7.5** bar
